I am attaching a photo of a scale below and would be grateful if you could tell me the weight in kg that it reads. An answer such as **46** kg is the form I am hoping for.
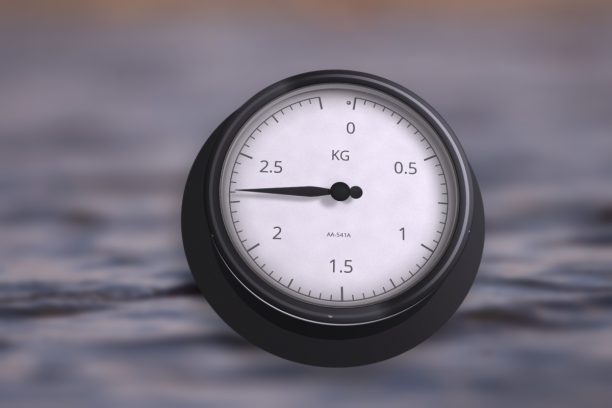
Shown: **2.3** kg
